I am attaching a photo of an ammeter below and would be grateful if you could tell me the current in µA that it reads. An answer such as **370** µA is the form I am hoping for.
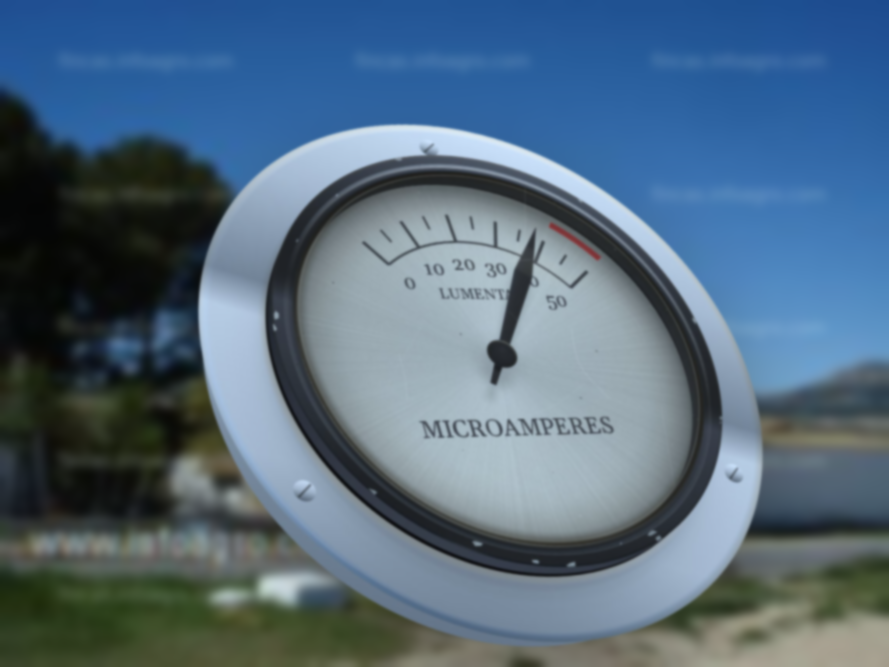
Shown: **37.5** µA
